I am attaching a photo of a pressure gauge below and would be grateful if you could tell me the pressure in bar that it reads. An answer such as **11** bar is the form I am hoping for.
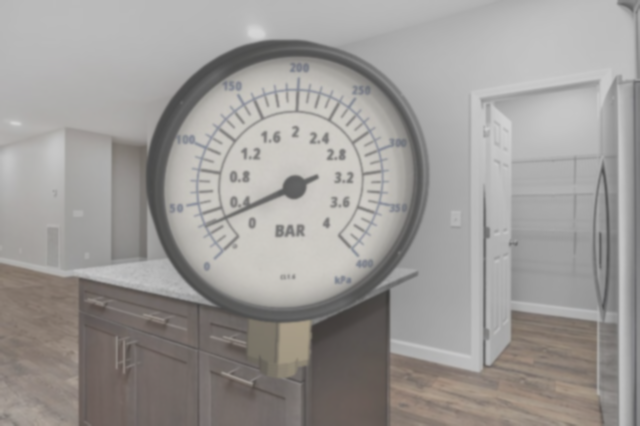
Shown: **0.3** bar
